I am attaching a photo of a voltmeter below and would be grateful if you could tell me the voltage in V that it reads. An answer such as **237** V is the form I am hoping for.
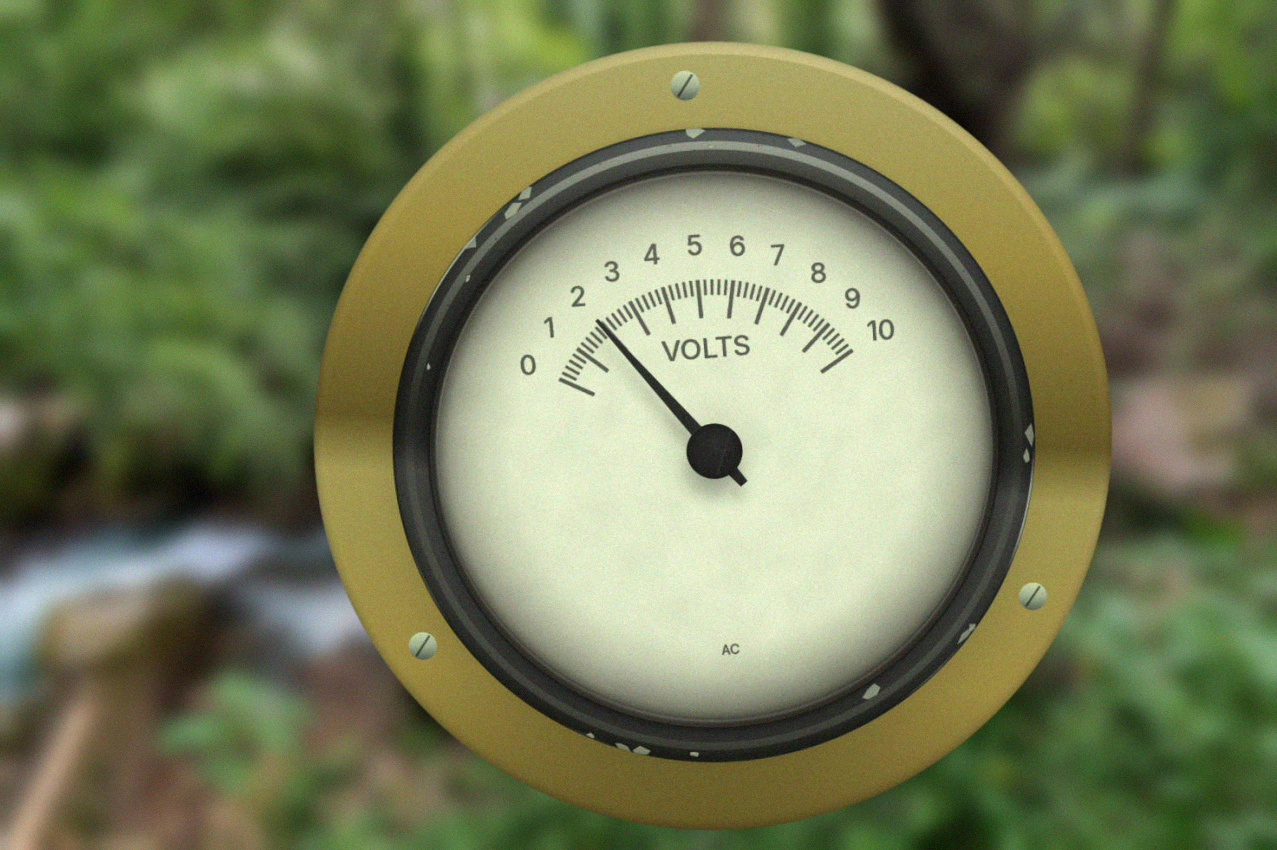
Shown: **2** V
